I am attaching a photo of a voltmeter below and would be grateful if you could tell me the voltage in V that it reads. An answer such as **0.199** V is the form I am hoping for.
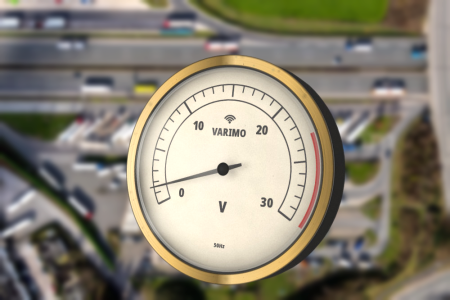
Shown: **1.5** V
